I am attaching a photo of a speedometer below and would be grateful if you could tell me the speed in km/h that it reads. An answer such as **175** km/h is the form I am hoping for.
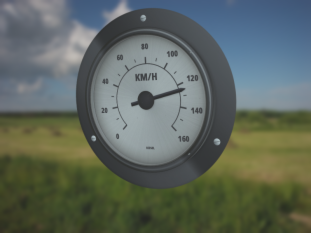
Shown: **125** km/h
